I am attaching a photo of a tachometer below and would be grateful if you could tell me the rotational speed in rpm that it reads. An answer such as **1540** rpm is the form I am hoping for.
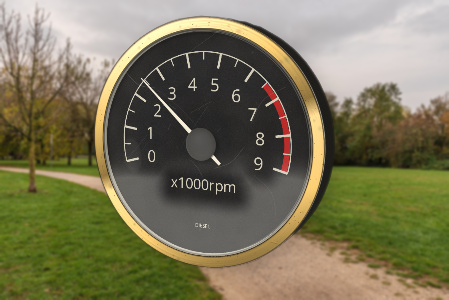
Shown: **2500** rpm
